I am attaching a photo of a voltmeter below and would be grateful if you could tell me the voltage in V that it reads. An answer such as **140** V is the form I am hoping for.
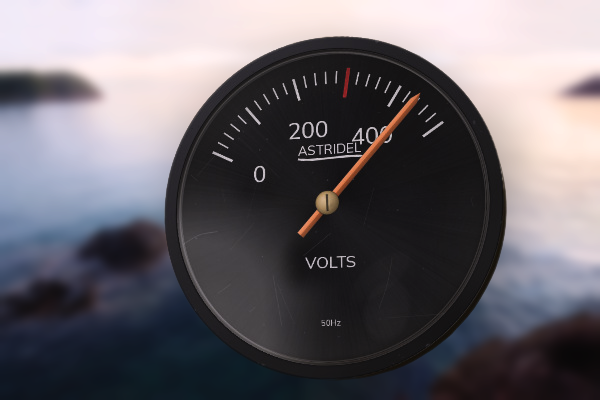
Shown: **440** V
